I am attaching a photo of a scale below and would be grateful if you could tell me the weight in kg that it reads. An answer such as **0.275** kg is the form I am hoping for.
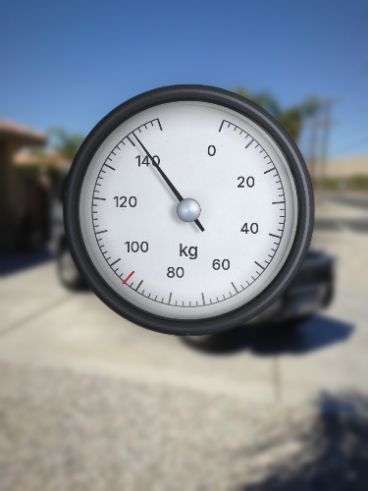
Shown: **142** kg
